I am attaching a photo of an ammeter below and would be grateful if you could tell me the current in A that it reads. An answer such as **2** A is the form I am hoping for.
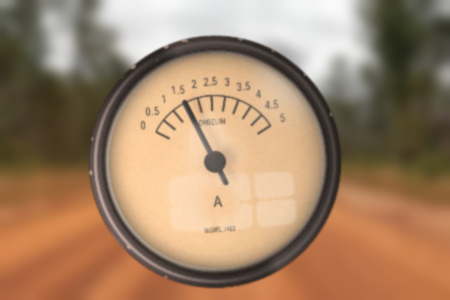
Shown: **1.5** A
